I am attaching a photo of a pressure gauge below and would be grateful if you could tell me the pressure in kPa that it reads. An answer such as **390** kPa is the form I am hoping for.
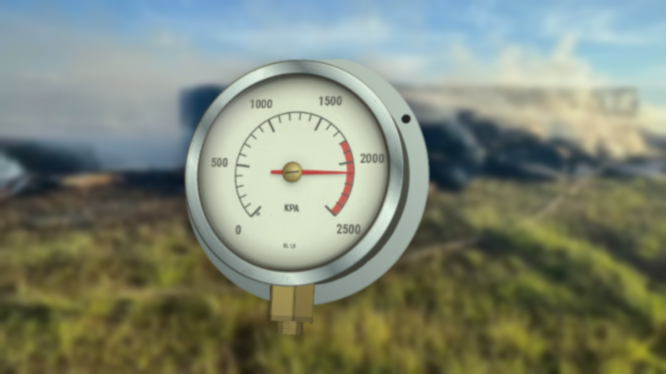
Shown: **2100** kPa
